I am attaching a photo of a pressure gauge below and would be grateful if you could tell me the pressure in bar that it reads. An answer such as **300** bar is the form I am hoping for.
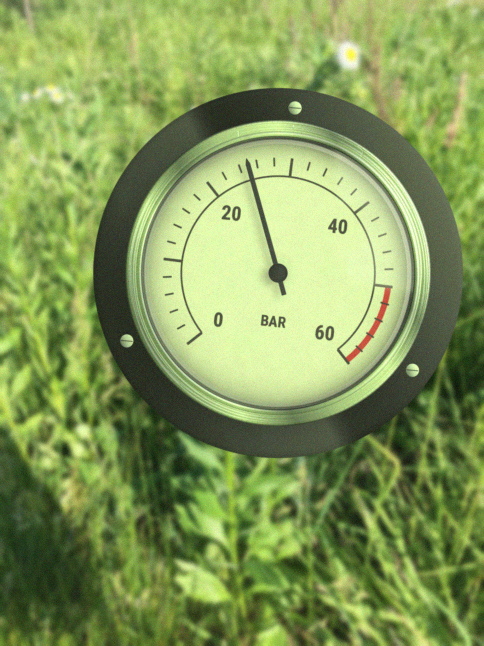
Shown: **25** bar
